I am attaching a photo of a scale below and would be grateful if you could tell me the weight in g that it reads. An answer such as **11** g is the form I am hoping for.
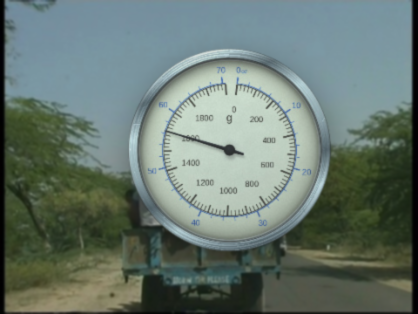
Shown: **1600** g
